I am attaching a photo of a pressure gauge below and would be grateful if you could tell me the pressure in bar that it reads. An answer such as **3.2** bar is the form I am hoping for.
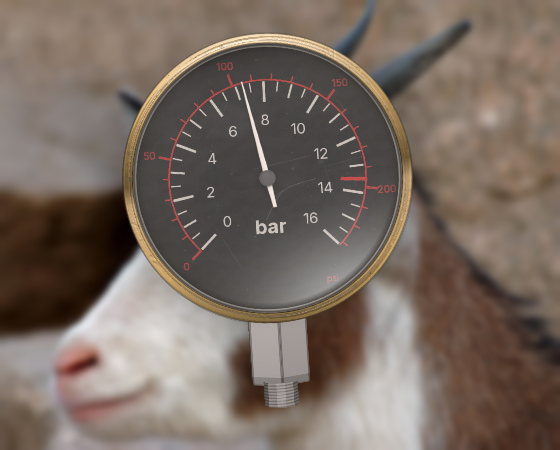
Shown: **7.25** bar
